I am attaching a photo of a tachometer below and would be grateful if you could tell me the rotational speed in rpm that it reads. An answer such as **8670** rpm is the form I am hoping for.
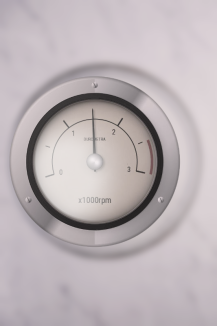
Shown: **1500** rpm
